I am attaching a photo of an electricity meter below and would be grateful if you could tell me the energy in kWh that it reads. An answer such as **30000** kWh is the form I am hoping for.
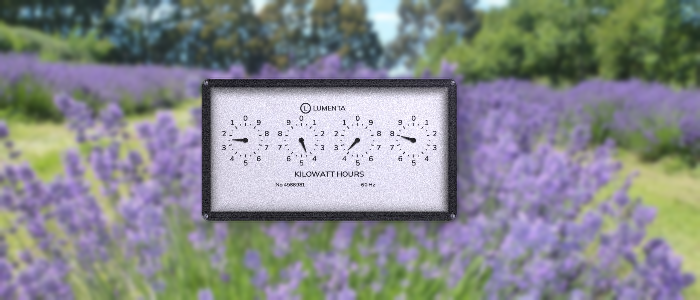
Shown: **2438** kWh
